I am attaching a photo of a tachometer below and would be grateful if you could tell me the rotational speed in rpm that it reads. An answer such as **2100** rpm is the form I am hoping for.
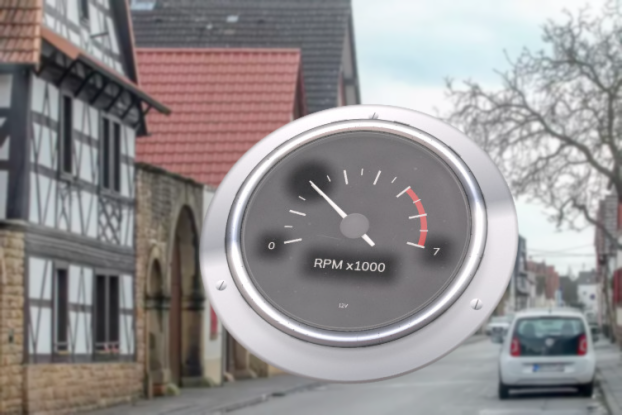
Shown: **2000** rpm
